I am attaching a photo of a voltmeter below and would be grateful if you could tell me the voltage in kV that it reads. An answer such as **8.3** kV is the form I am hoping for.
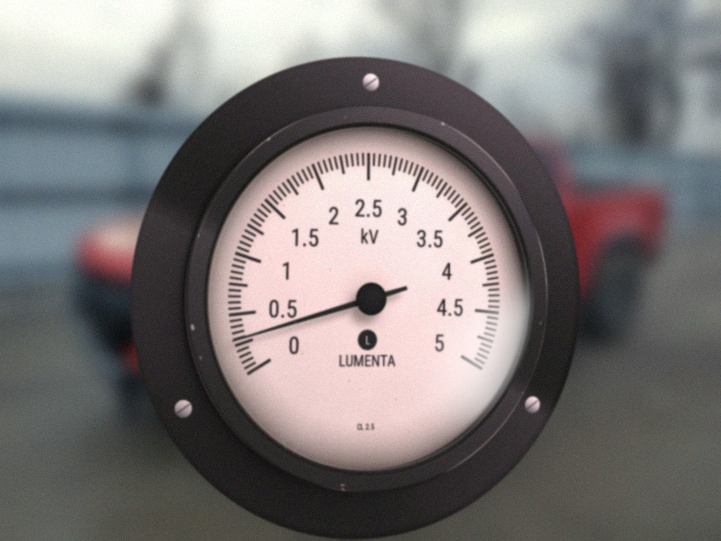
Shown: **0.3** kV
